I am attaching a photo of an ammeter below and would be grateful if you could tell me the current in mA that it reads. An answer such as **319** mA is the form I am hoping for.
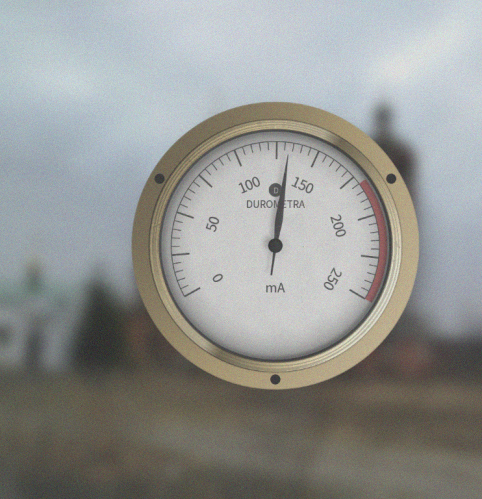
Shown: **132.5** mA
